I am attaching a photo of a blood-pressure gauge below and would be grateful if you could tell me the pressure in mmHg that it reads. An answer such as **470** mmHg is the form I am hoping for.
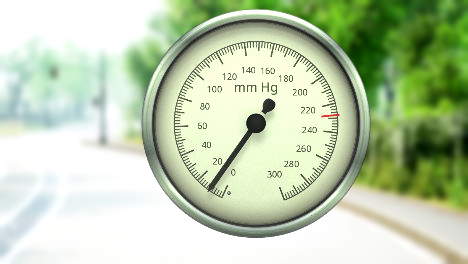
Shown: **10** mmHg
